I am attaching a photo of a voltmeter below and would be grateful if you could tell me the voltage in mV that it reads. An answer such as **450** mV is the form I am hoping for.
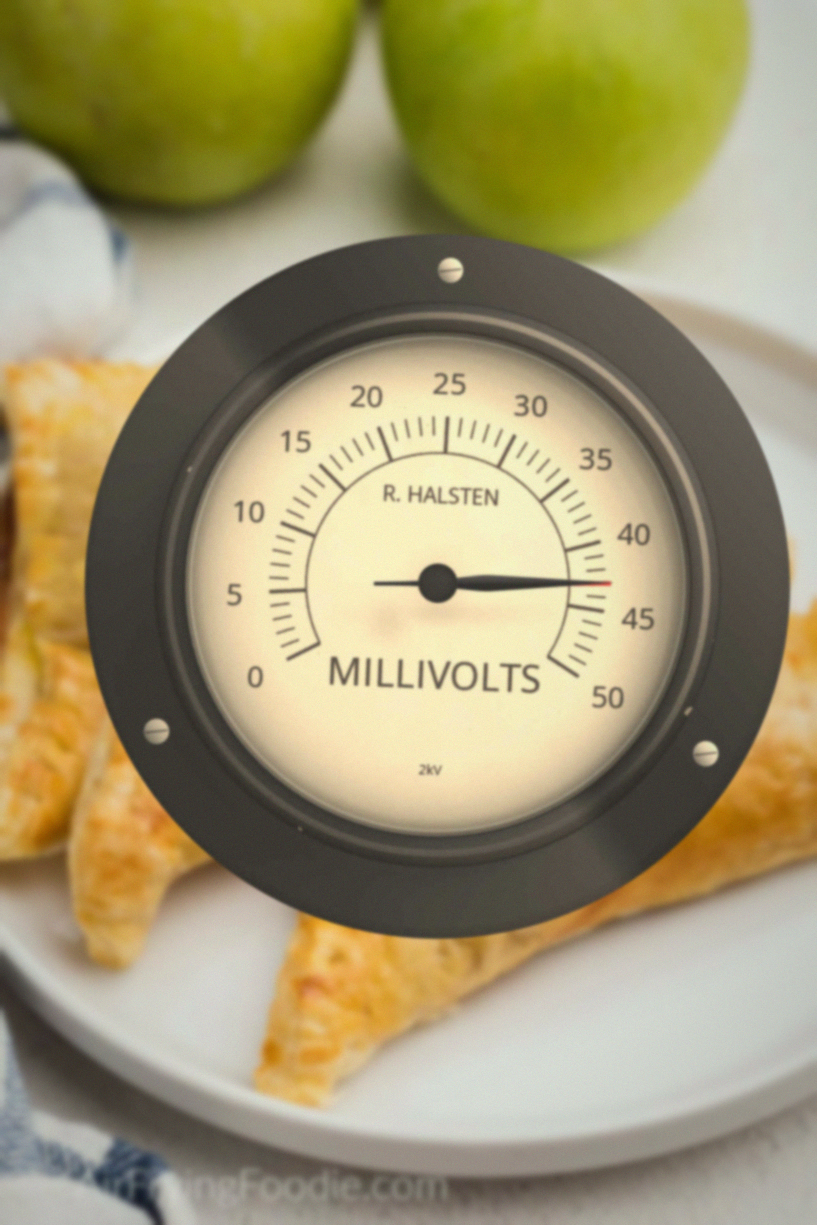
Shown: **43** mV
